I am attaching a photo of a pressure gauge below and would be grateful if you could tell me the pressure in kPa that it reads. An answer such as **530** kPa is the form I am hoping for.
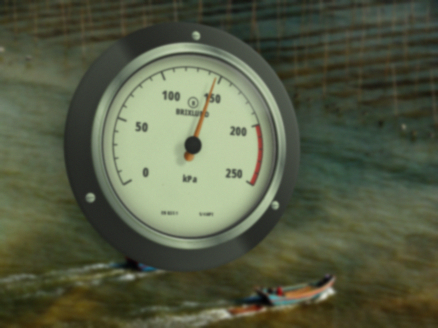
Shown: **145** kPa
